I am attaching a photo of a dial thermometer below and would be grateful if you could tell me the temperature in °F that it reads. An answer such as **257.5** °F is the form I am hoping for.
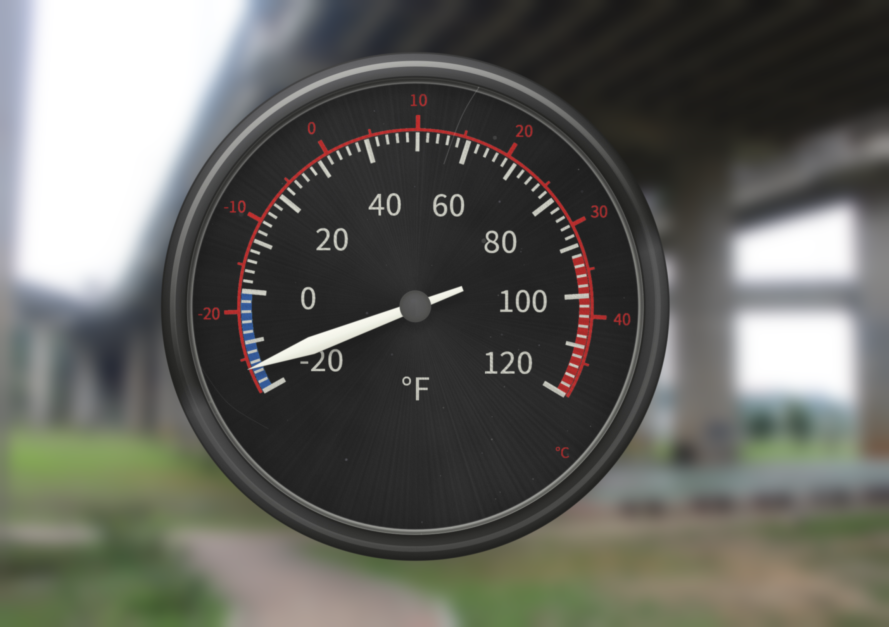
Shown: **-15** °F
